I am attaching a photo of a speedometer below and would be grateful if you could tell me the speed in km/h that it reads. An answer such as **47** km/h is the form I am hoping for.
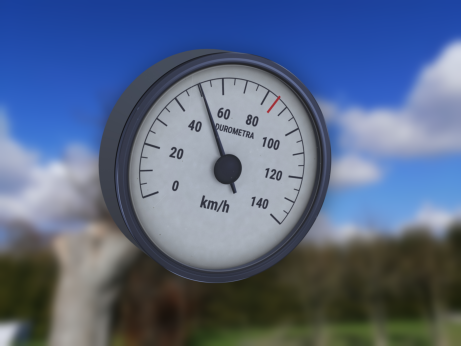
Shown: **50** km/h
